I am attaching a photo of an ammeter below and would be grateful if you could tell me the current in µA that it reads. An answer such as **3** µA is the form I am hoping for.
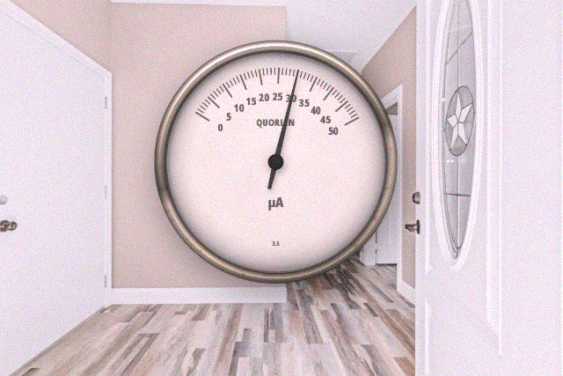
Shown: **30** µA
